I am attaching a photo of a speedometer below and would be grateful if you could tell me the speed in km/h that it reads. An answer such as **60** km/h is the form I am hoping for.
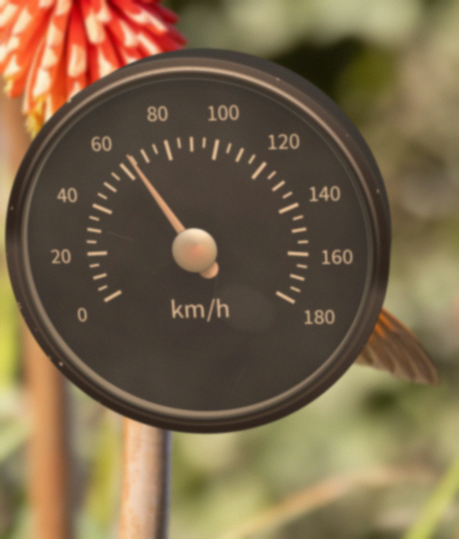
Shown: **65** km/h
